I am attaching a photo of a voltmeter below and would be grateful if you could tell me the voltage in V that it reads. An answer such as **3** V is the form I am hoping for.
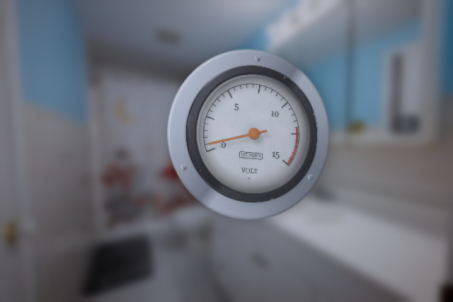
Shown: **0.5** V
